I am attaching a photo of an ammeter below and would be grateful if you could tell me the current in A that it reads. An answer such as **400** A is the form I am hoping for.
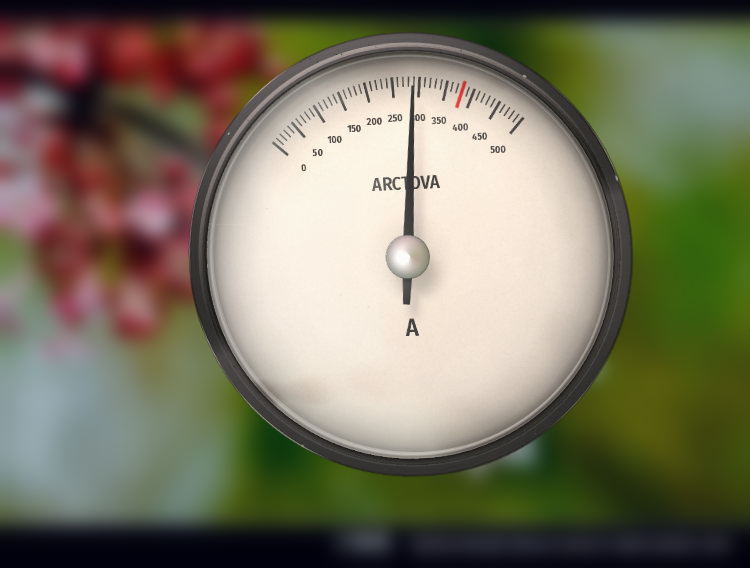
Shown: **290** A
